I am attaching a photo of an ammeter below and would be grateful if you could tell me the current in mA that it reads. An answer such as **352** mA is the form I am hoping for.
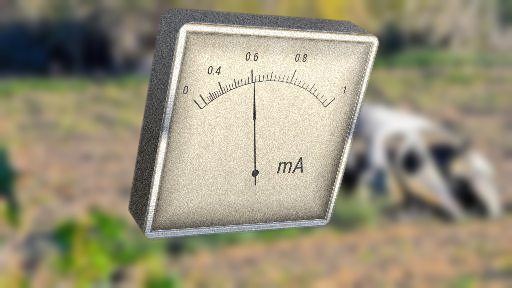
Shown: **0.6** mA
